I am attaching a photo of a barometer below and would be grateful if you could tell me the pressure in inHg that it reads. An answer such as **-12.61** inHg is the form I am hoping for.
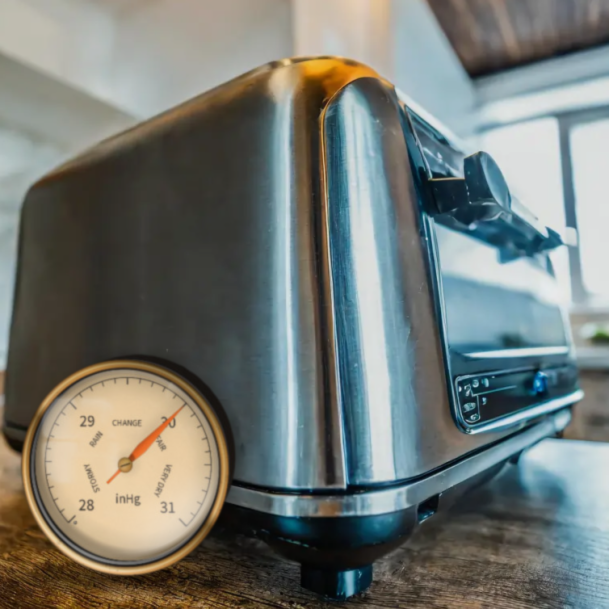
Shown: **30** inHg
